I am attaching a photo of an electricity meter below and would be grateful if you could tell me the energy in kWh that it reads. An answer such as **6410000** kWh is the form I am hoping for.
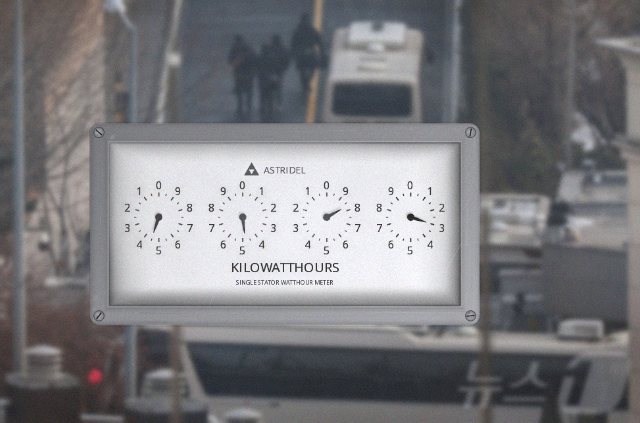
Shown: **4483** kWh
